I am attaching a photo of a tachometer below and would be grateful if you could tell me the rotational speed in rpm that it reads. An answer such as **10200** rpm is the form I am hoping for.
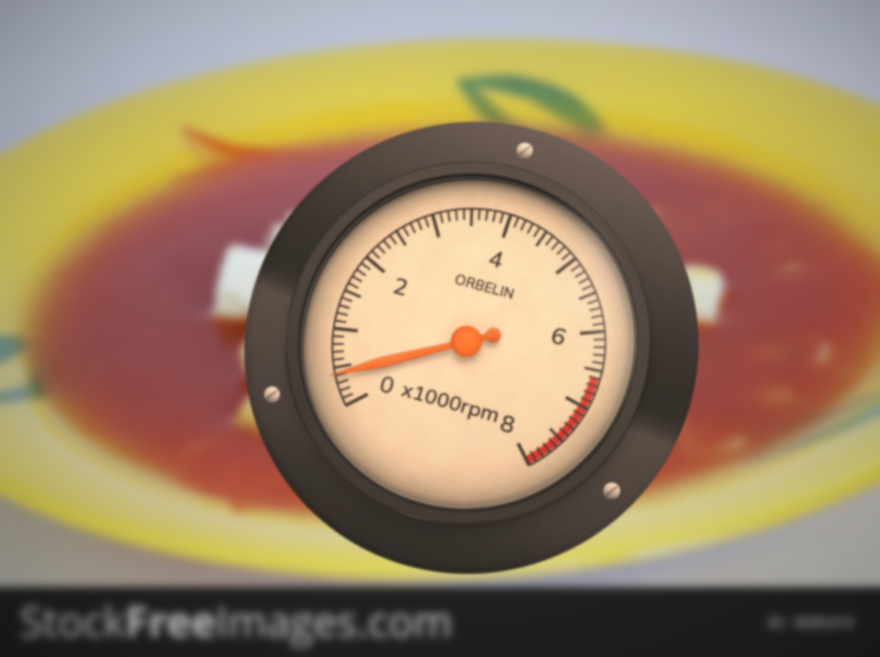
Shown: **400** rpm
